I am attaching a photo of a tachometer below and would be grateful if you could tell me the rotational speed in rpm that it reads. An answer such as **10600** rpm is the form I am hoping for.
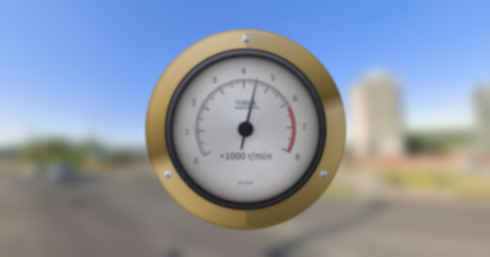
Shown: **4500** rpm
